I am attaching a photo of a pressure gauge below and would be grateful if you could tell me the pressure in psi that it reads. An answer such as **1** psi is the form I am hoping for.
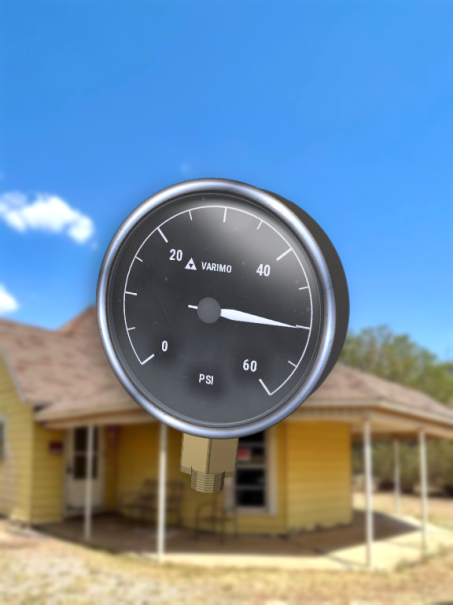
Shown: **50** psi
